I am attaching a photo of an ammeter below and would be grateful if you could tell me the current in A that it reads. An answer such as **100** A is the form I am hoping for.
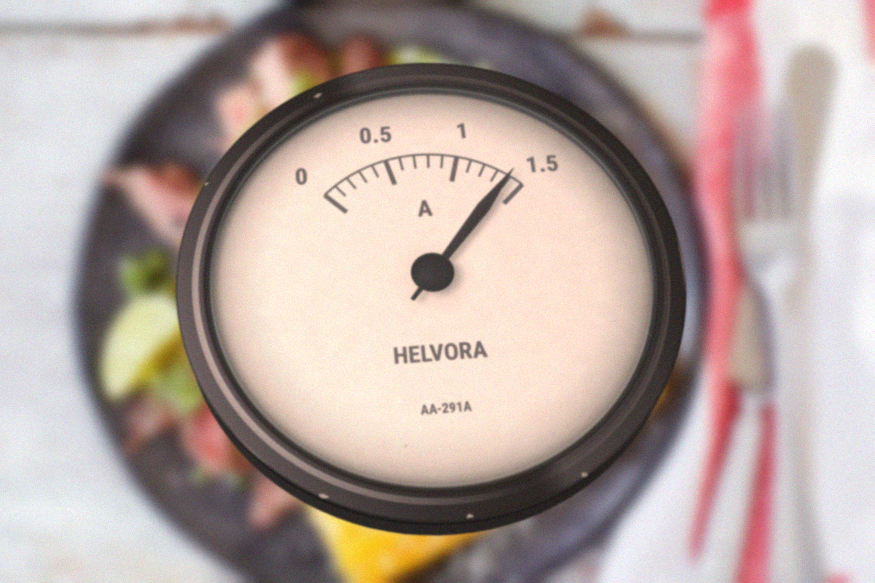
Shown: **1.4** A
